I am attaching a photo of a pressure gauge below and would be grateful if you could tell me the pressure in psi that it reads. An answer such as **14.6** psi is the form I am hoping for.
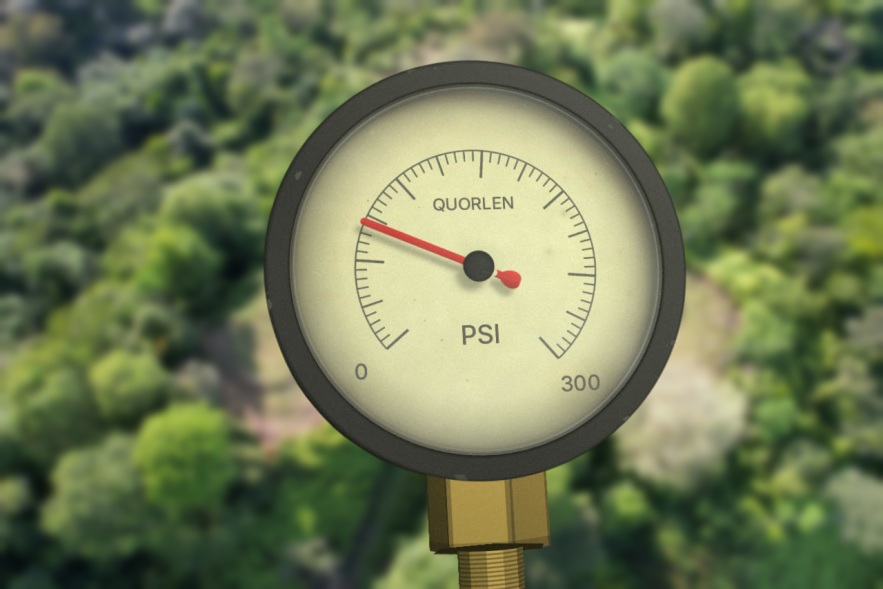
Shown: **70** psi
